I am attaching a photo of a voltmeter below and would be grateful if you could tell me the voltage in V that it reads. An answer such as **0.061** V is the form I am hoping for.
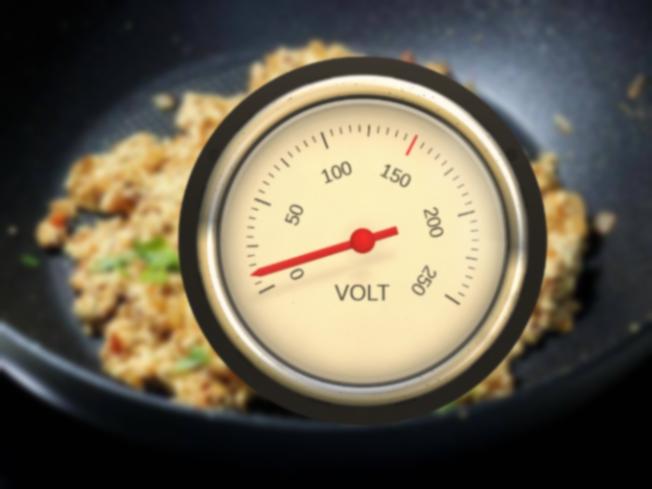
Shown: **10** V
